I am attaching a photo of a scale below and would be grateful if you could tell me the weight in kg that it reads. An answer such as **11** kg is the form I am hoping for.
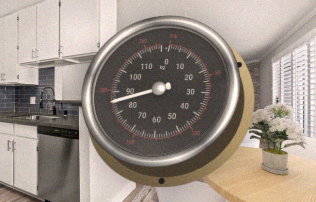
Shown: **85** kg
